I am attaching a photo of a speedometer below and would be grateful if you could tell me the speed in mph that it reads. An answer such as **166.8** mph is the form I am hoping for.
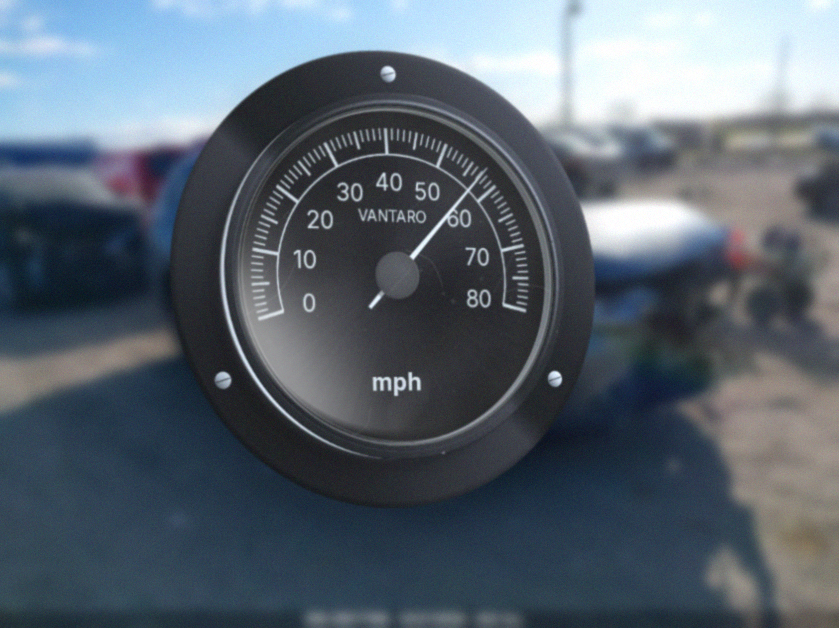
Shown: **57** mph
